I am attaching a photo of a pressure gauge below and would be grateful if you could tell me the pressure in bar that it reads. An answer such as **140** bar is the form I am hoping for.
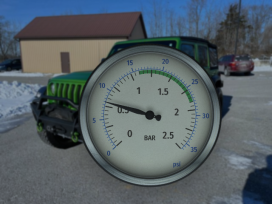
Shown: **0.55** bar
